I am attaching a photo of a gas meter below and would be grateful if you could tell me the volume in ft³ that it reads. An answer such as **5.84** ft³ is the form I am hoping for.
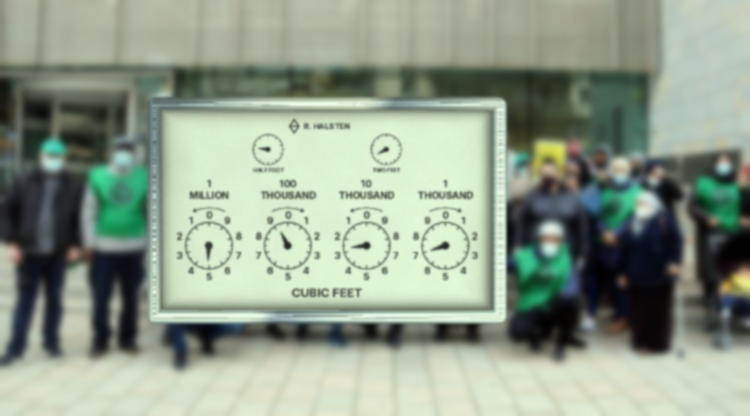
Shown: **492700** ft³
